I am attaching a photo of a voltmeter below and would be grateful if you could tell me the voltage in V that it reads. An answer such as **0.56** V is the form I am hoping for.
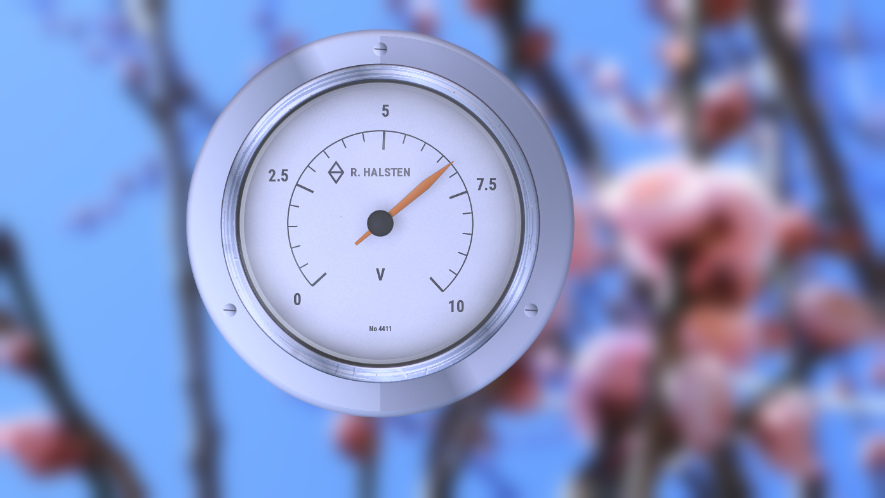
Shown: **6.75** V
